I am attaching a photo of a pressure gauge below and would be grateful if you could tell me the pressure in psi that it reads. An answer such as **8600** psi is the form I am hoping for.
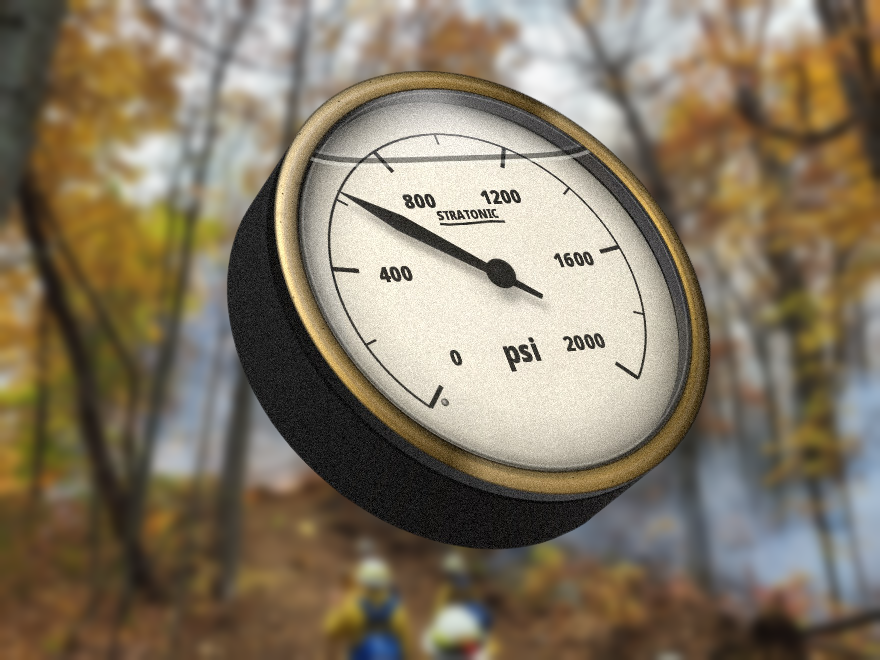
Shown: **600** psi
